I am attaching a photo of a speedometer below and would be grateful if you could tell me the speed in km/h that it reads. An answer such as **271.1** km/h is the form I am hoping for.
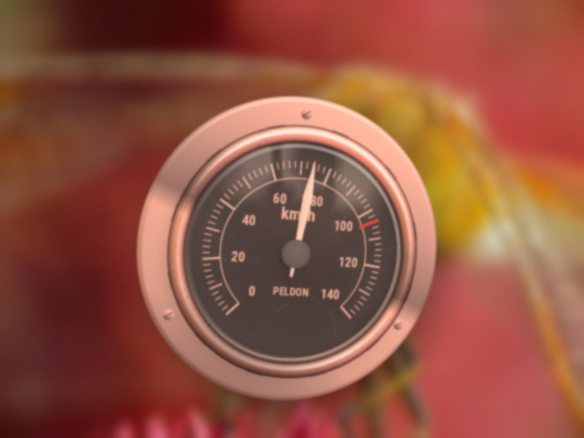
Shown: **74** km/h
